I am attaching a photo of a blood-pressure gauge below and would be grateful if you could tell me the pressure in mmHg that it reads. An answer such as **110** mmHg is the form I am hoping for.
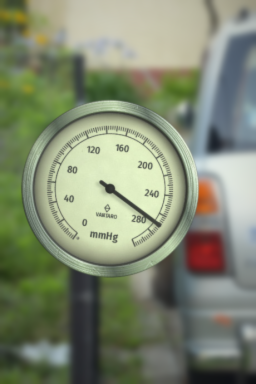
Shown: **270** mmHg
